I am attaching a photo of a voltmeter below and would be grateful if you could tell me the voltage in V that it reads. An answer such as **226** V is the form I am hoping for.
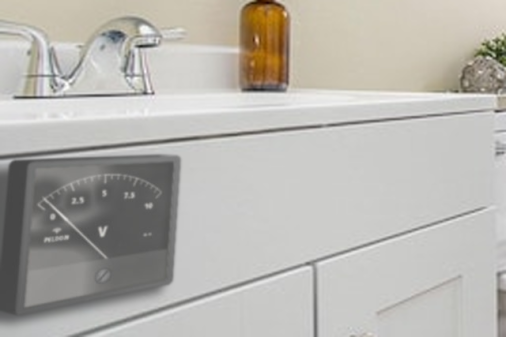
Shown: **0.5** V
